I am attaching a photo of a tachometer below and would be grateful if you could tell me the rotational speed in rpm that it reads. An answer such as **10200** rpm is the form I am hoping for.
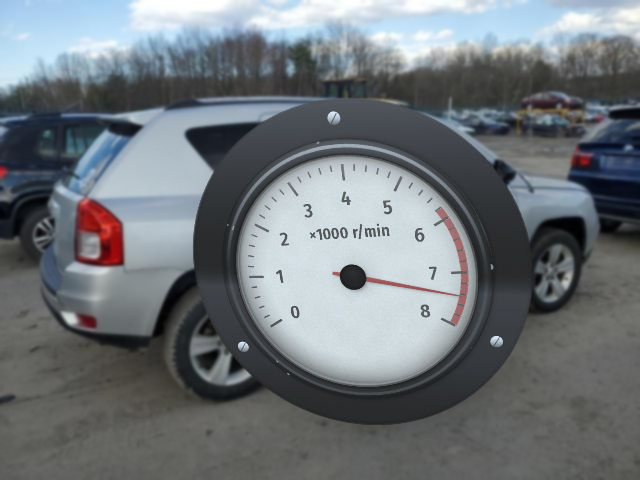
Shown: **7400** rpm
